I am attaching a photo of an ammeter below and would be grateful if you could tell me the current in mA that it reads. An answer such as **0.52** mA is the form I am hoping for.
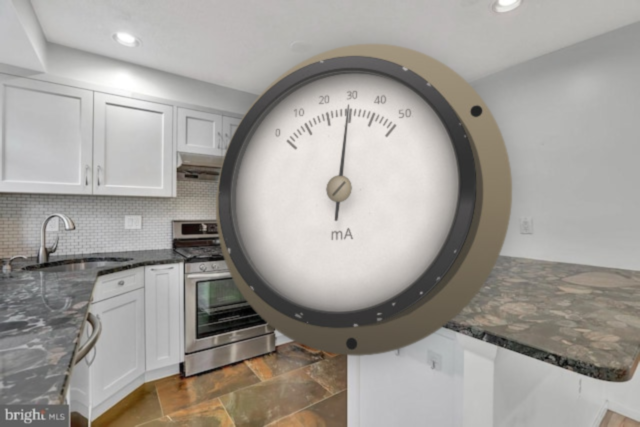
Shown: **30** mA
